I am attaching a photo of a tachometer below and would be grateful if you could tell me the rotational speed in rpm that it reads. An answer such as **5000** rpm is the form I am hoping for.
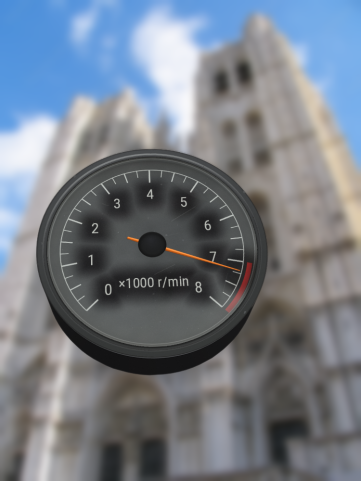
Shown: **7250** rpm
